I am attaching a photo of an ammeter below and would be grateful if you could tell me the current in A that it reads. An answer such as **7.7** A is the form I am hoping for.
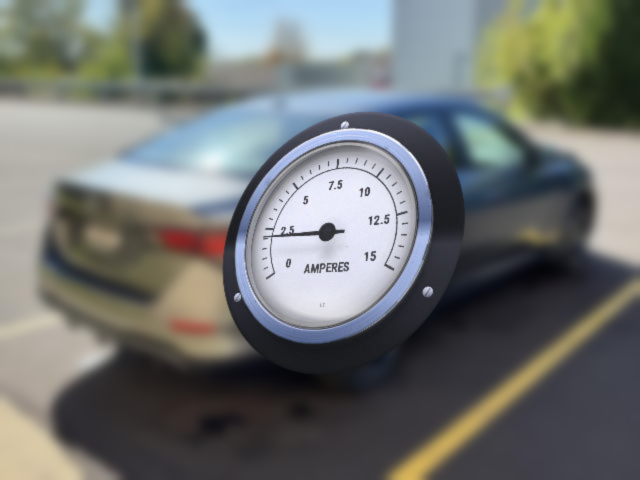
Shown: **2** A
